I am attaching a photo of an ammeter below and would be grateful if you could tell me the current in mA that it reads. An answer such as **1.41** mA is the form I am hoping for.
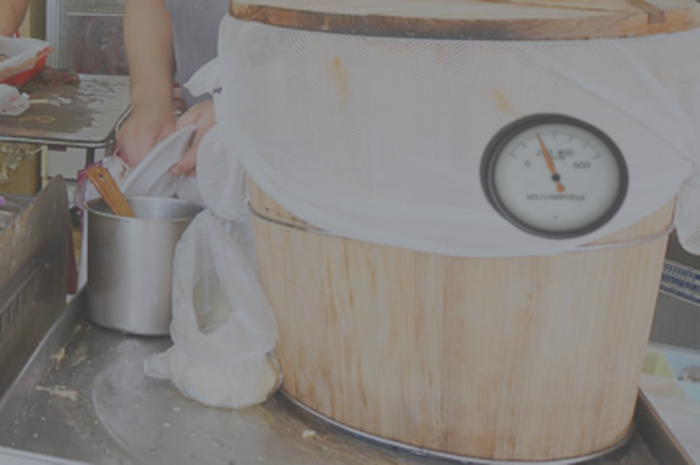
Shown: **200** mA
